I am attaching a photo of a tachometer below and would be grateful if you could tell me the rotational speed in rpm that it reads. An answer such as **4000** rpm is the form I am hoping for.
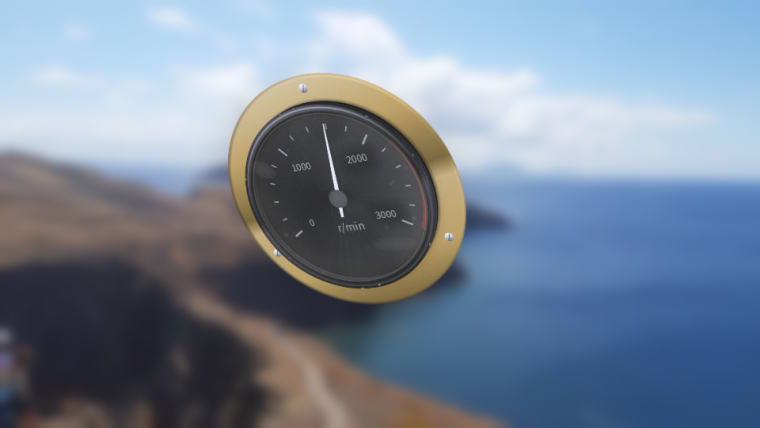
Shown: **1600** rpm
